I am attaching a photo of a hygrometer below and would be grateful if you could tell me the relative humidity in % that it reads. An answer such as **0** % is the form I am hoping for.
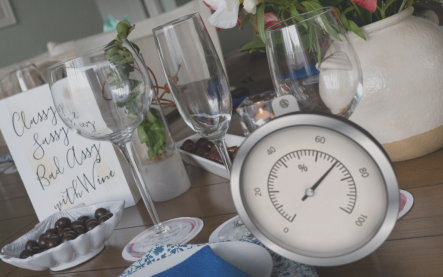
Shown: **70** %
